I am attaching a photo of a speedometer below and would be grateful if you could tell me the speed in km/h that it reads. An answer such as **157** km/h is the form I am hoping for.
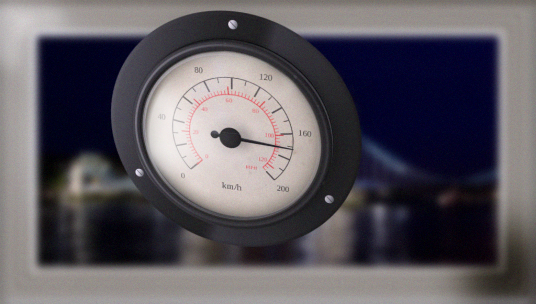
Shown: **170** km/h
